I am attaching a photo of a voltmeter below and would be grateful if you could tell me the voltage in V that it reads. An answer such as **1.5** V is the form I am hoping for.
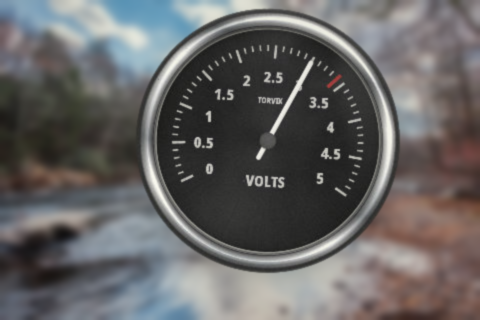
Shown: **3** V
